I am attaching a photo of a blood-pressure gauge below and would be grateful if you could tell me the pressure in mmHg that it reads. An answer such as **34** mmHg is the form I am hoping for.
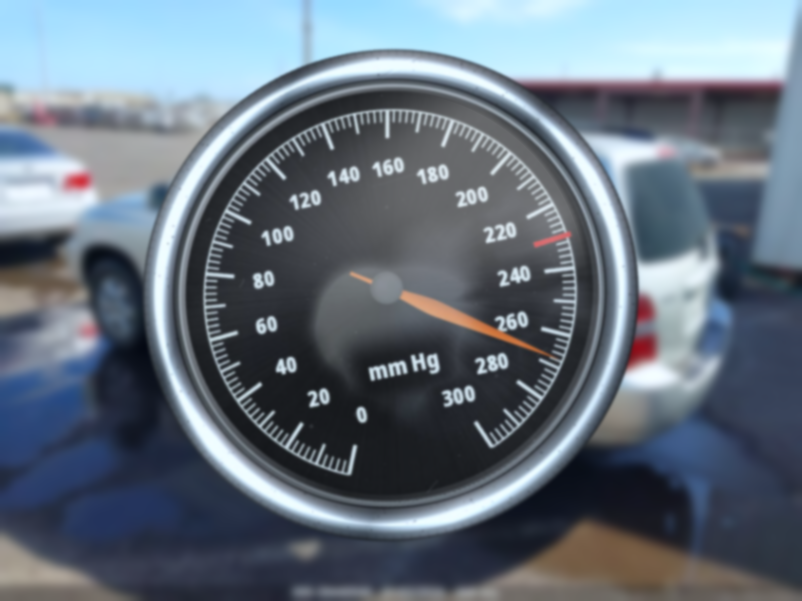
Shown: **268** mmHg
